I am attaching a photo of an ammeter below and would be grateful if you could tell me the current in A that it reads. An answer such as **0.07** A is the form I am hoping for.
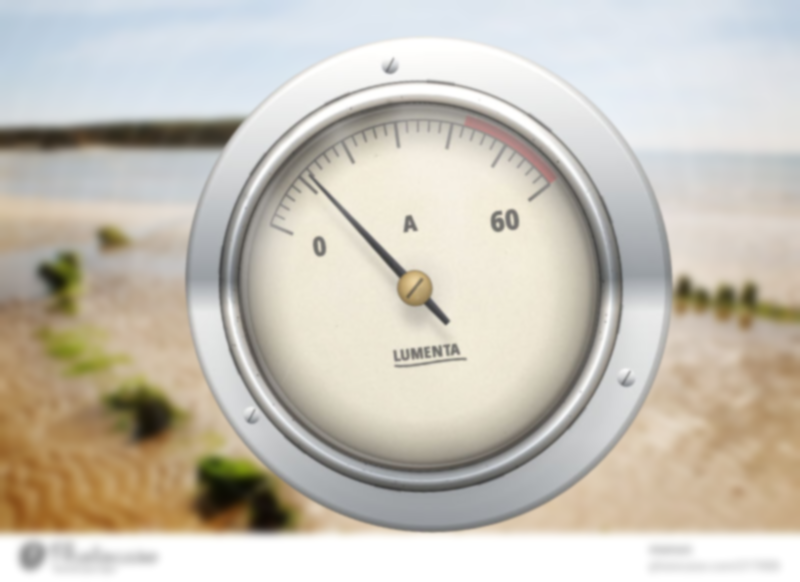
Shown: **12** A
